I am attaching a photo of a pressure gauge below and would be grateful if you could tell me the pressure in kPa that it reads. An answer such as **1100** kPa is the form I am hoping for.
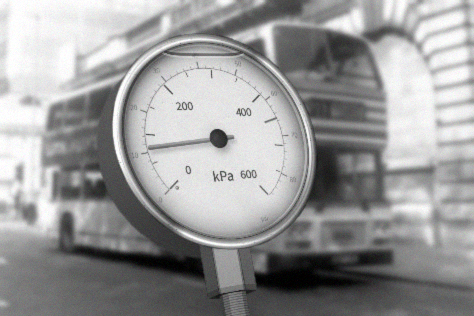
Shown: **75** kPa
